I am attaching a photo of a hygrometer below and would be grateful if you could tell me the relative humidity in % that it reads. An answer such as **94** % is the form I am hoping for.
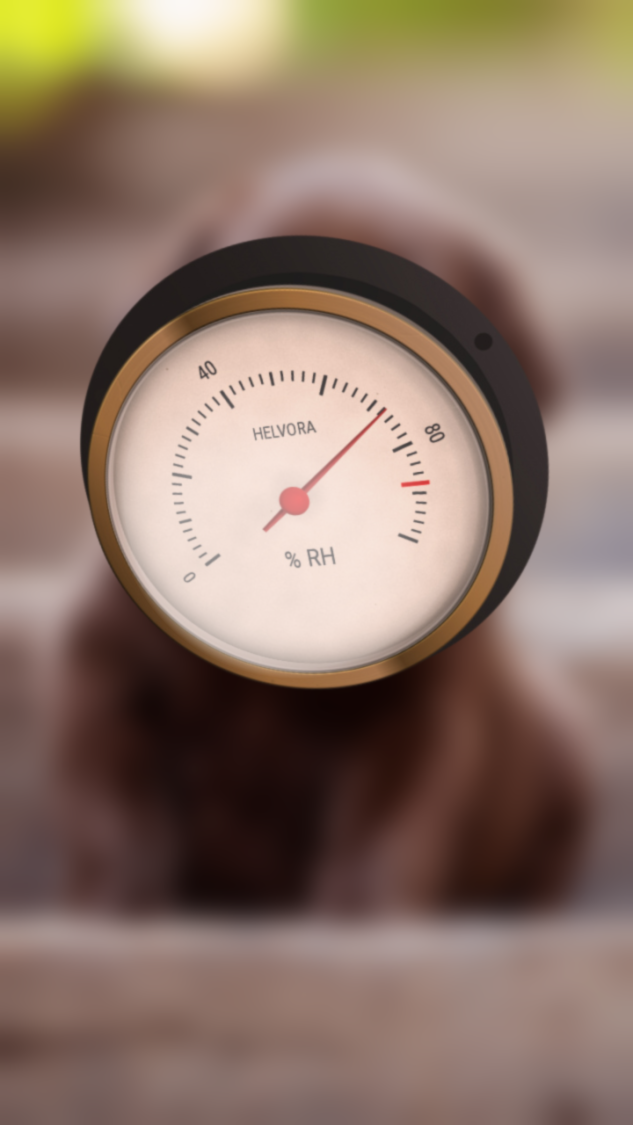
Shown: **72** %
